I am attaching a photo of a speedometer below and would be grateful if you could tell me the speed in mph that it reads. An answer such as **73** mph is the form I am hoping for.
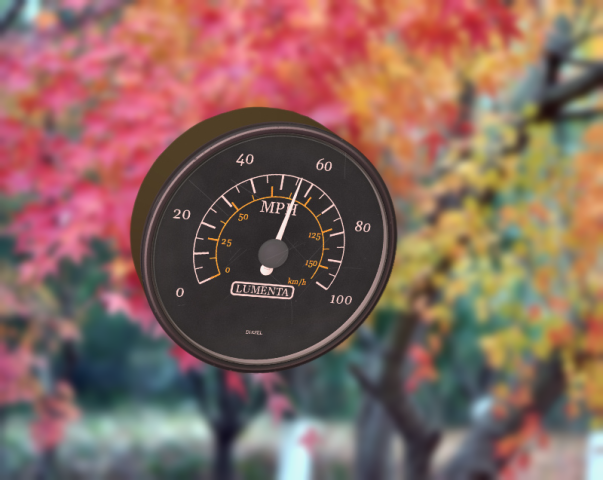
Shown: **55** mph
